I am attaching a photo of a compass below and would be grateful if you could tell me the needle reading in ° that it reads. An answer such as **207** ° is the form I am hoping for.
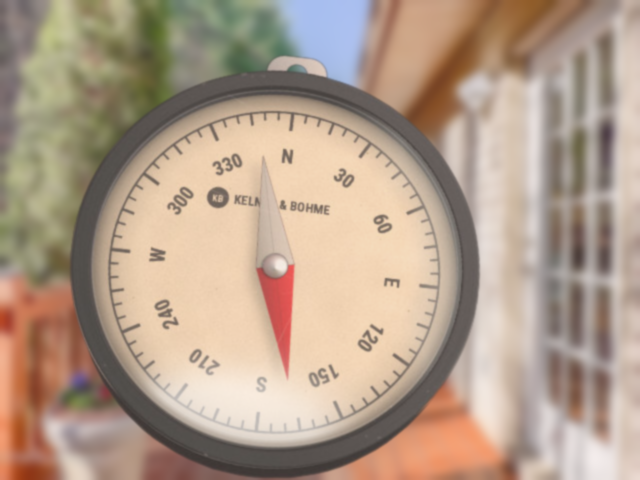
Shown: **167.5** °
